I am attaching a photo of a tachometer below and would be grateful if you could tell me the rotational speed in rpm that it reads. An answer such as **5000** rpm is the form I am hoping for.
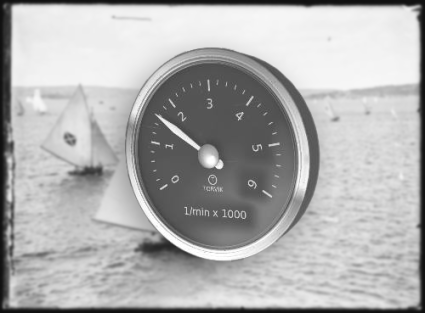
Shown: **1600** rpm
